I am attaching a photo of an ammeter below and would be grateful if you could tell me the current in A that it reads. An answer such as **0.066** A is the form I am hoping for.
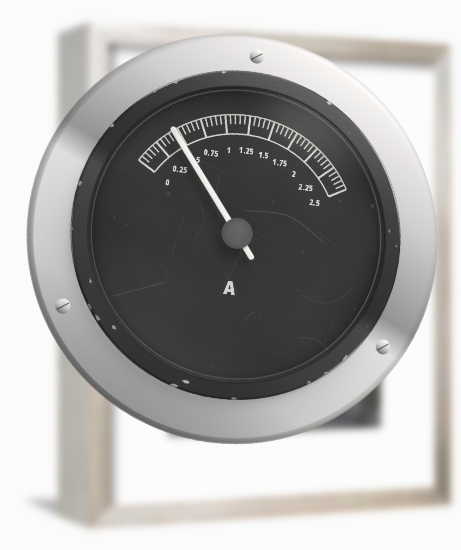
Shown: **0.45** A
